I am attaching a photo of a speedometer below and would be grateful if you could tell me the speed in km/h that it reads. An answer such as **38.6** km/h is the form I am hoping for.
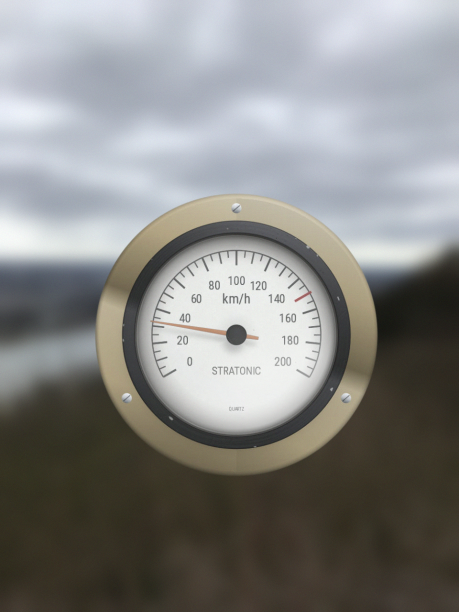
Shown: **32.5** km/h
